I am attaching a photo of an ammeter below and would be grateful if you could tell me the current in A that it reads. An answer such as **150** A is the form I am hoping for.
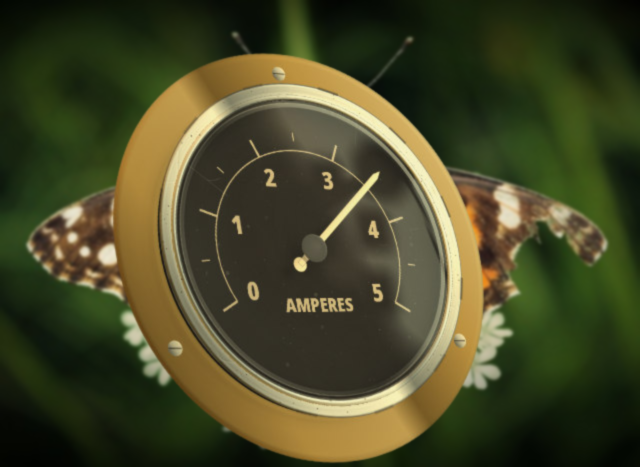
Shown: **3.5** A
